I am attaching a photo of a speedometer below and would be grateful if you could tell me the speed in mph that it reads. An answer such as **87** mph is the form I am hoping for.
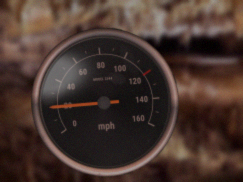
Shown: **20** mph
